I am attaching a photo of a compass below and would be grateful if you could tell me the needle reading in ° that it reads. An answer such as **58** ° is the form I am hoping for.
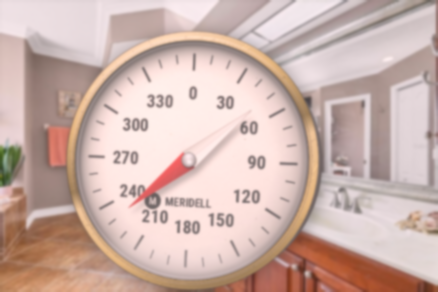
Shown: **230** °
